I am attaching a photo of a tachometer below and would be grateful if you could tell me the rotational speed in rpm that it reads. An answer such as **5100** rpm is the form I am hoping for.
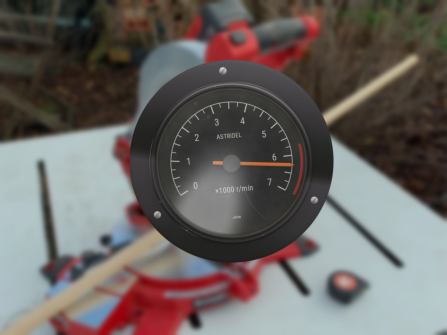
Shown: **6250** rpm
